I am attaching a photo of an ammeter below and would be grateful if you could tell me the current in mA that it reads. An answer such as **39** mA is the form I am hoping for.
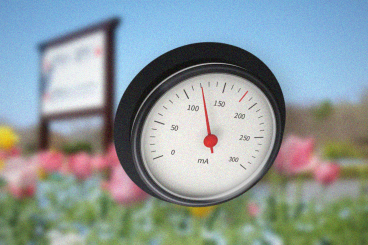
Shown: **120** mA
